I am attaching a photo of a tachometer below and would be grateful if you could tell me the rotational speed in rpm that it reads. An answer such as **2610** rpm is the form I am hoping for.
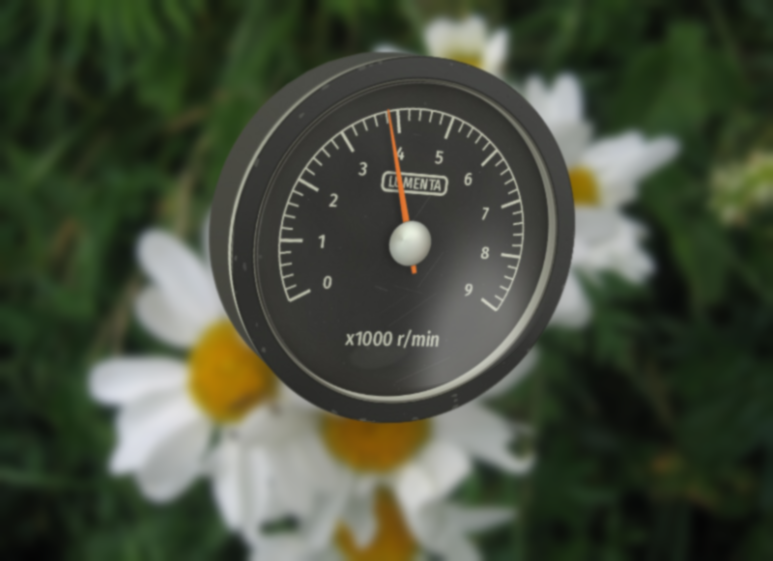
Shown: **3800** rpm
